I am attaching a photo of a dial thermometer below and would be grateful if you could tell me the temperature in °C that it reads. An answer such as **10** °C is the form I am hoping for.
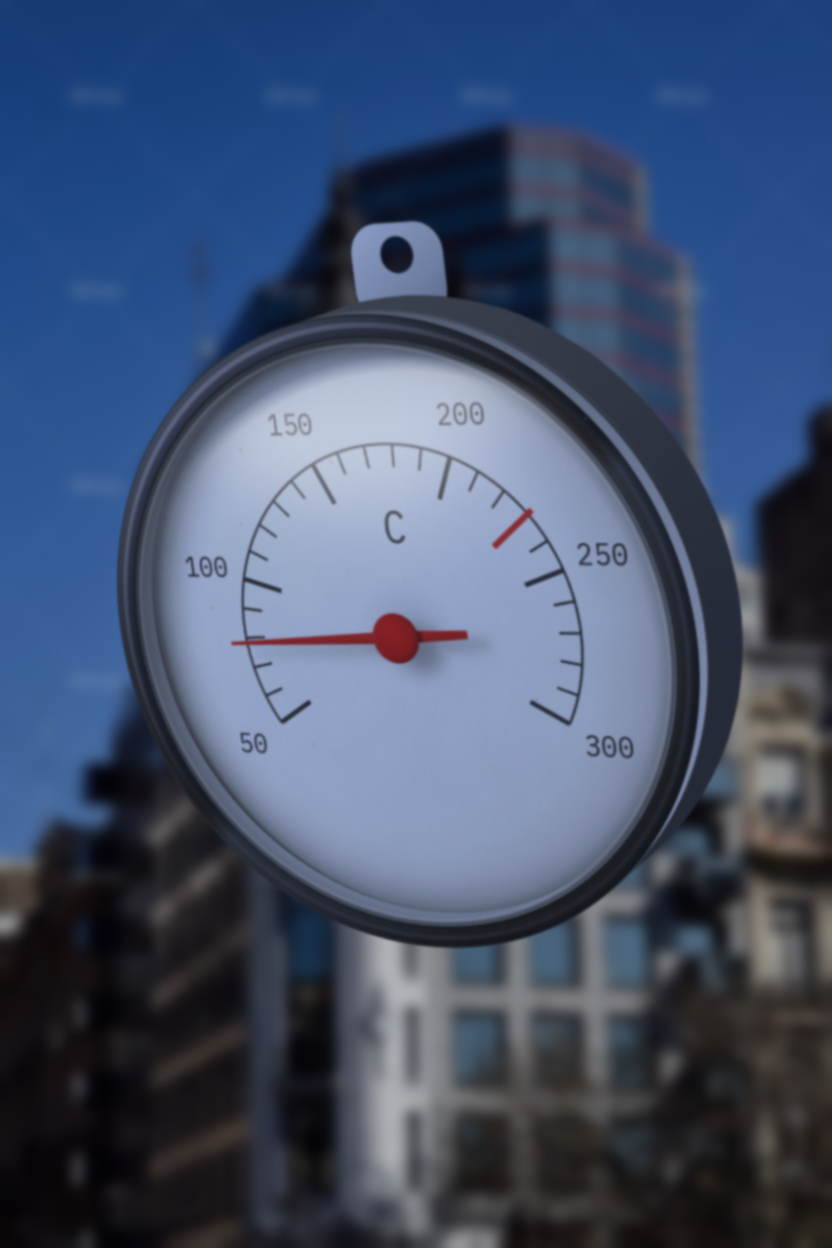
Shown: **80** °C
